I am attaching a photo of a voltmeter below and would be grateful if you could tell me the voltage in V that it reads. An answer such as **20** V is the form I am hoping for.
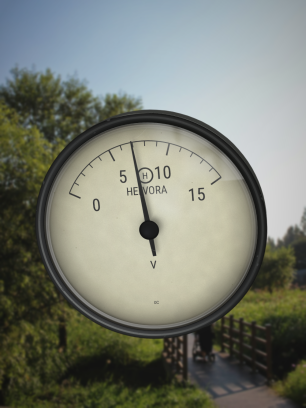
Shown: **7** V
